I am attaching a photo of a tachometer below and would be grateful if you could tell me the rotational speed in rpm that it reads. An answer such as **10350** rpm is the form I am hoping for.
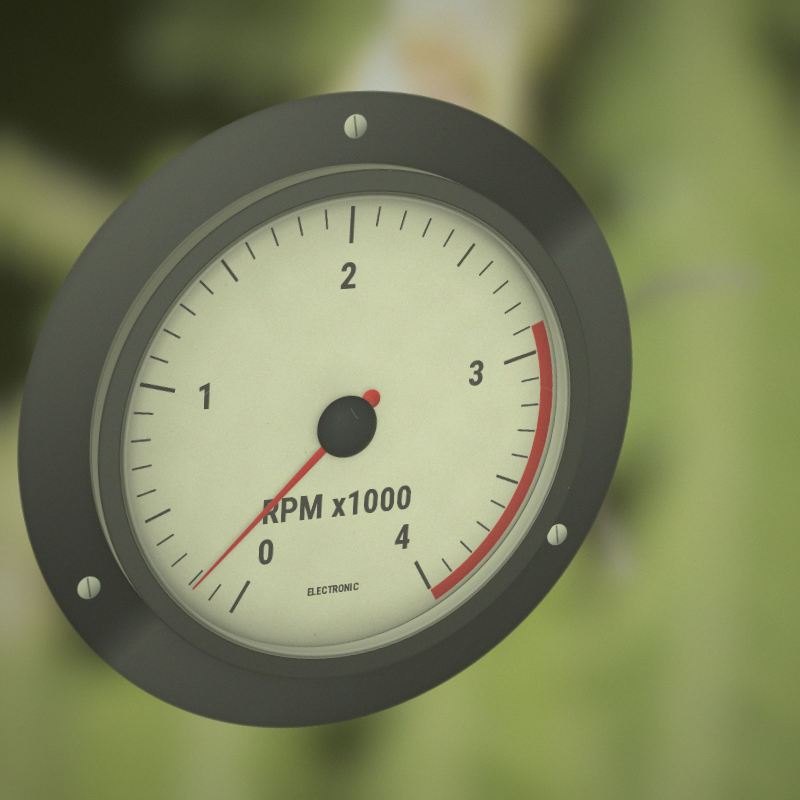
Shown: **200** rpm
